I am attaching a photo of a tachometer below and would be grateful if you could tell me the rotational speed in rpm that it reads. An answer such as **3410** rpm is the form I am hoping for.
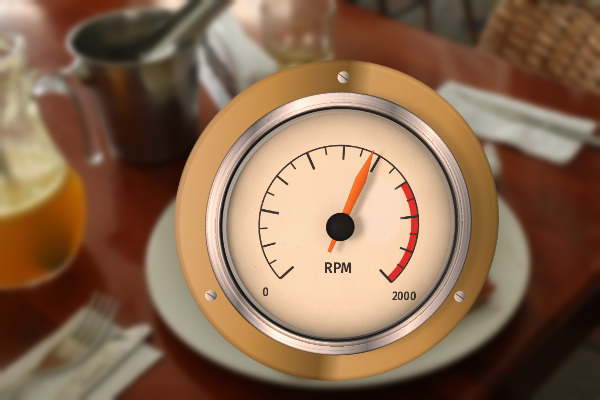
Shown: **1150** rpm
